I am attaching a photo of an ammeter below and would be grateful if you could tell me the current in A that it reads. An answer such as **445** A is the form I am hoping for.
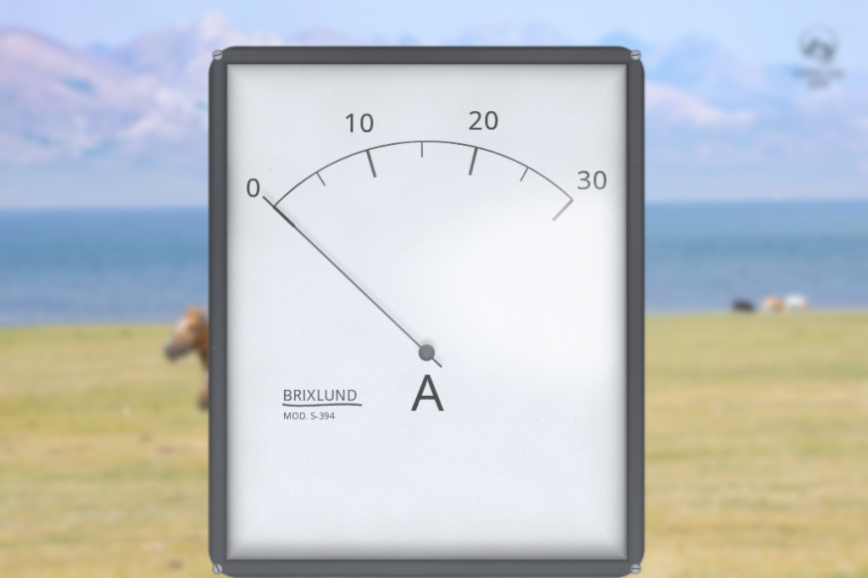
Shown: **0** A
